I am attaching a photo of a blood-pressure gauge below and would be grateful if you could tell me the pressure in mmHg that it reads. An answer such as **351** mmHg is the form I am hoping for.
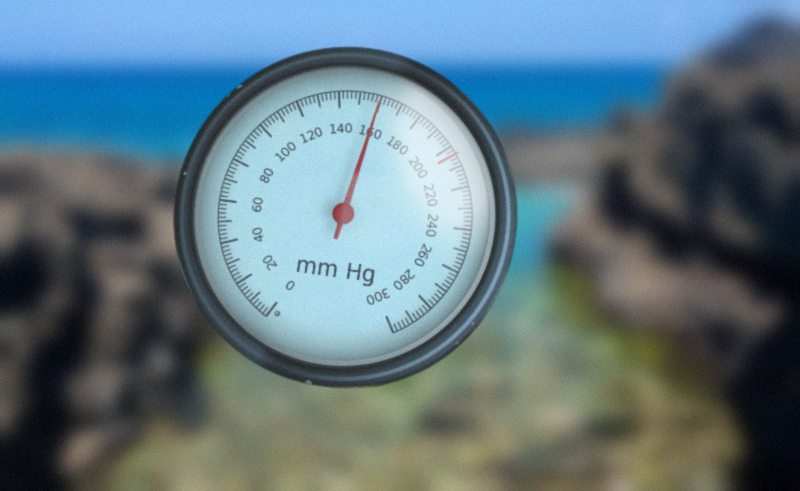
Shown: **160** mmHg
